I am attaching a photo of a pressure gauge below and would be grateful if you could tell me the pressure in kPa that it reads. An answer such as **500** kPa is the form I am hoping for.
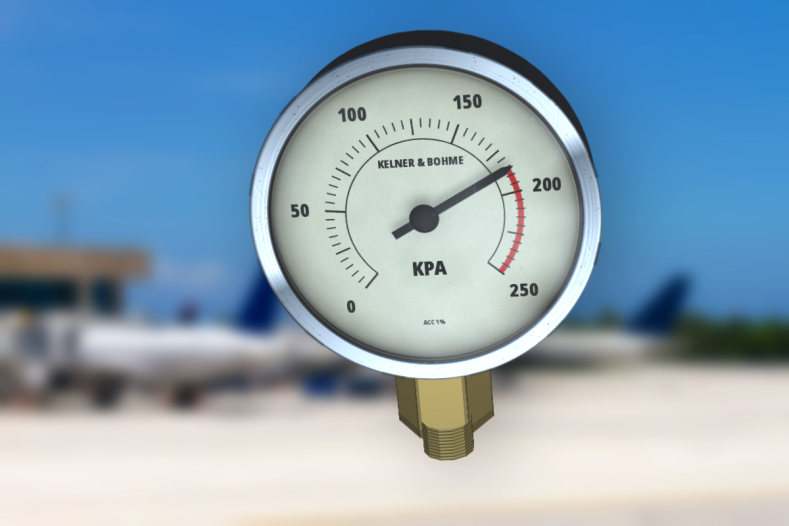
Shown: **185** kPa
